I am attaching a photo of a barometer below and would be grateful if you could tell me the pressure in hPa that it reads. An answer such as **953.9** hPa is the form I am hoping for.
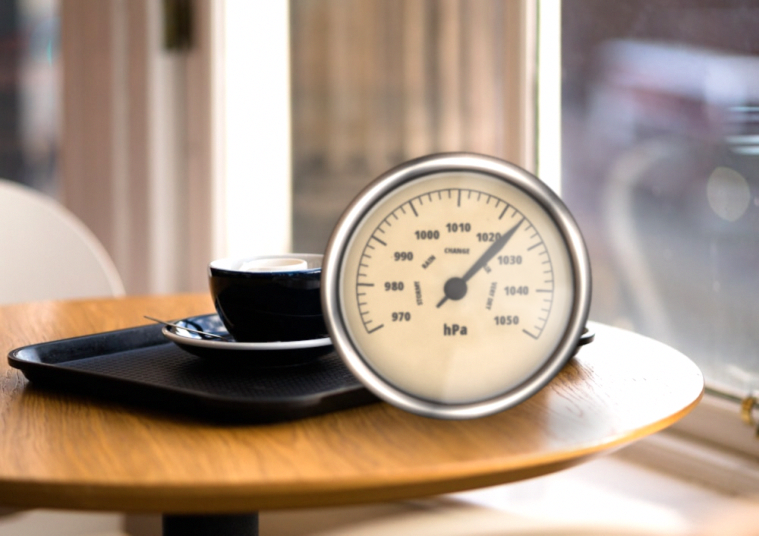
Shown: **1024** hPa
